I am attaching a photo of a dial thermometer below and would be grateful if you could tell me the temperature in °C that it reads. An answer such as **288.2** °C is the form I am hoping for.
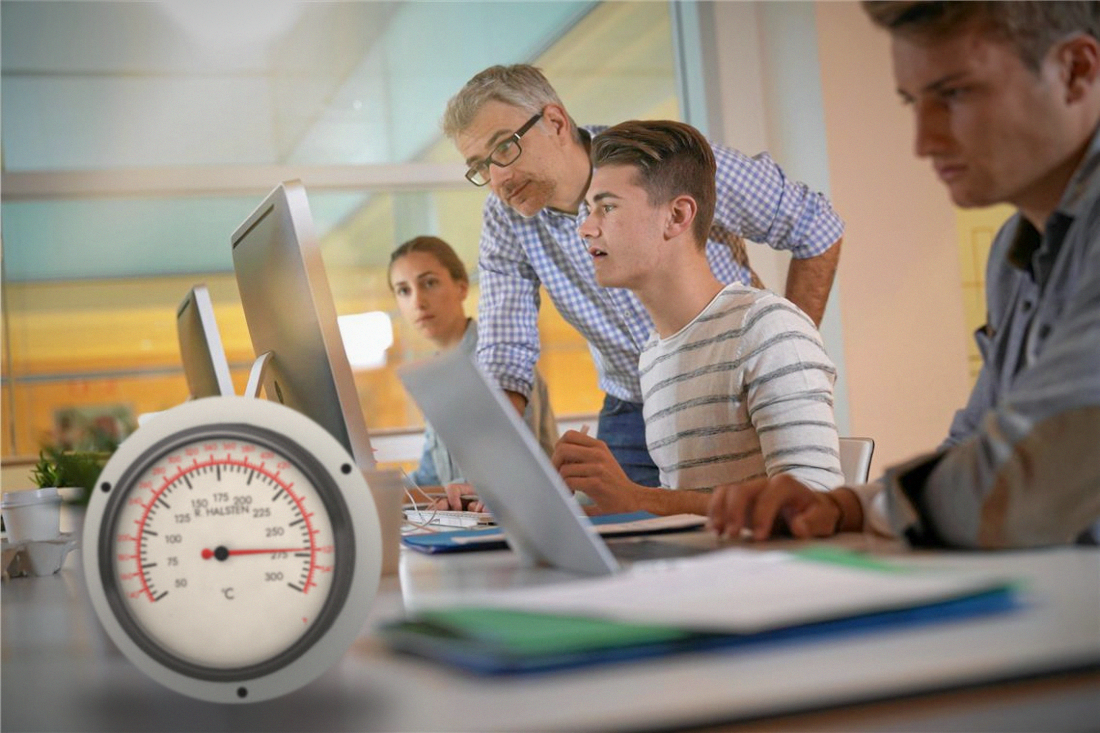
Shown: **270** °C
